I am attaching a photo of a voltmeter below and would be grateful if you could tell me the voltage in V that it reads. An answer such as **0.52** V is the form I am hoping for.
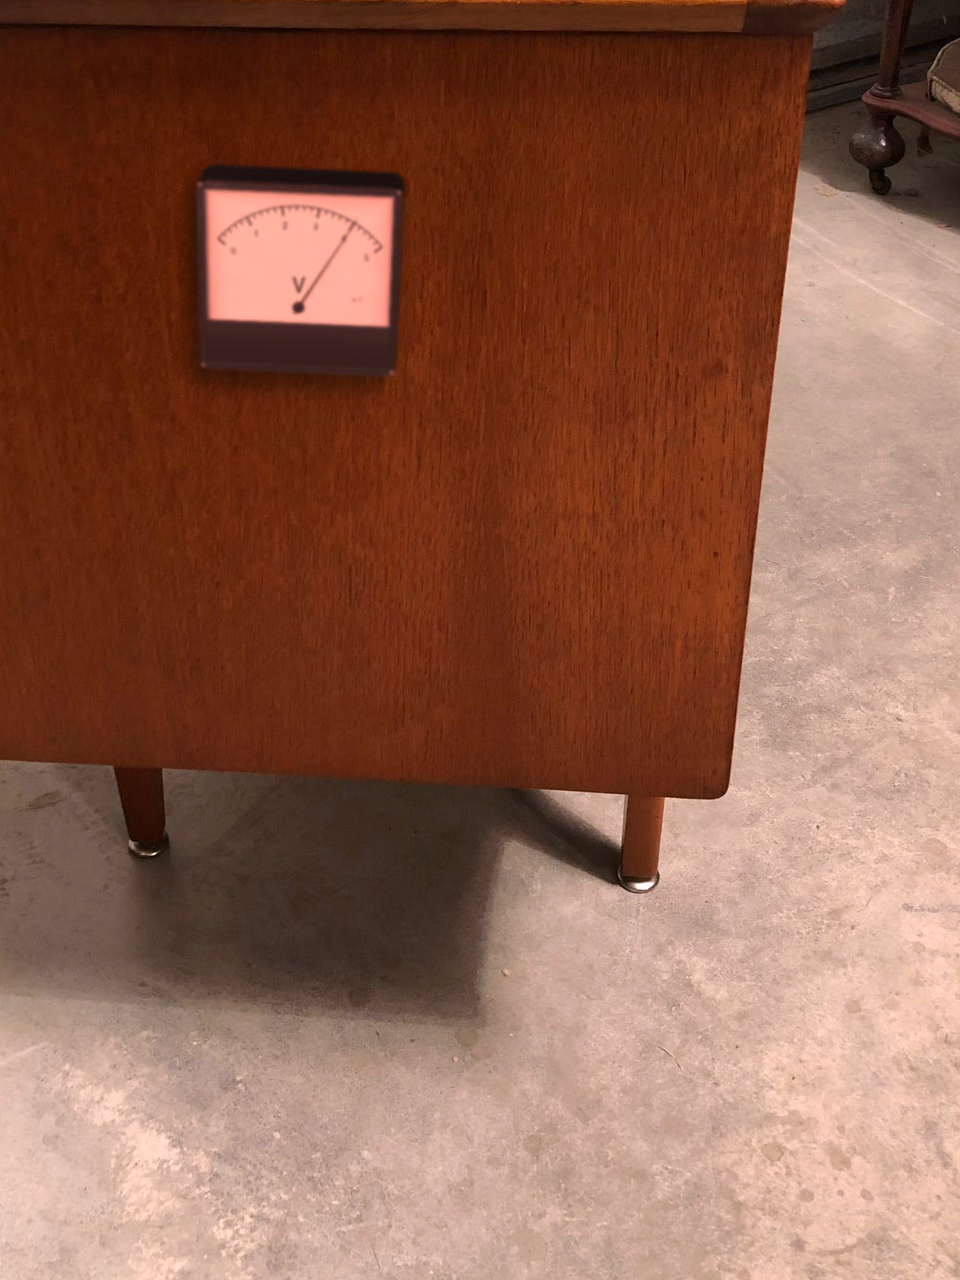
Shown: **4** V
